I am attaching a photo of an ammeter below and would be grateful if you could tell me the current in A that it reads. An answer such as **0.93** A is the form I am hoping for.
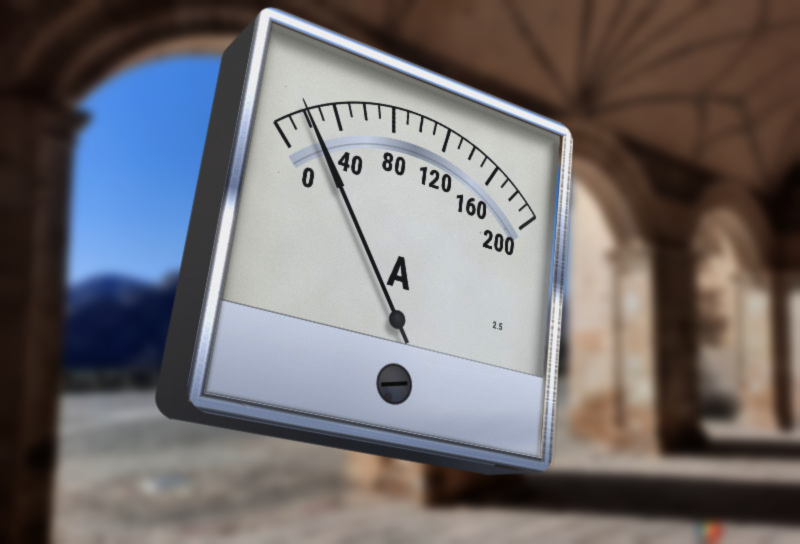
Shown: **20** A
